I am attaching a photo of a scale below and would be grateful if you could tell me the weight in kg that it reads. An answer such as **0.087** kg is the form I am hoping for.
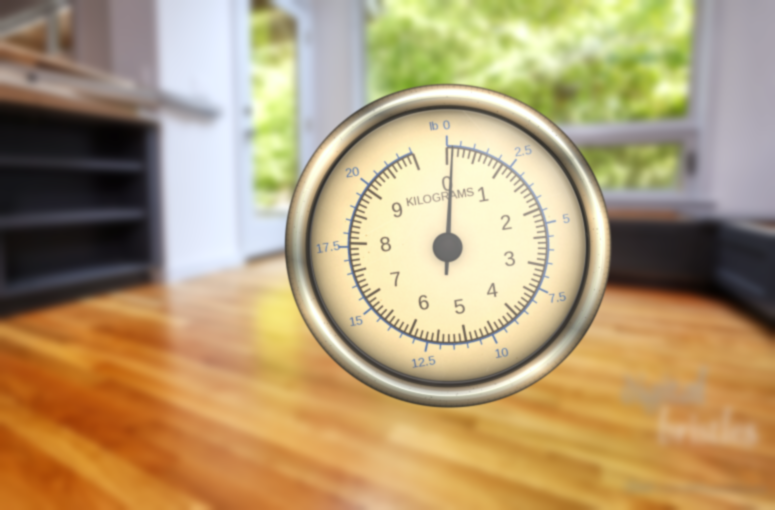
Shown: **0.1** kg
